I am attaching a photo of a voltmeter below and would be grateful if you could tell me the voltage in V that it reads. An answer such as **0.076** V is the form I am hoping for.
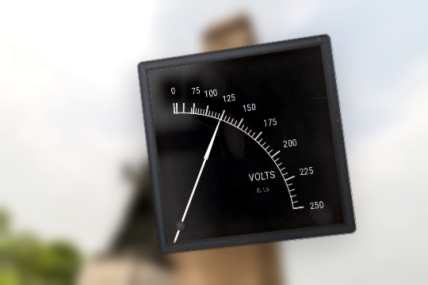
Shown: **125** V
